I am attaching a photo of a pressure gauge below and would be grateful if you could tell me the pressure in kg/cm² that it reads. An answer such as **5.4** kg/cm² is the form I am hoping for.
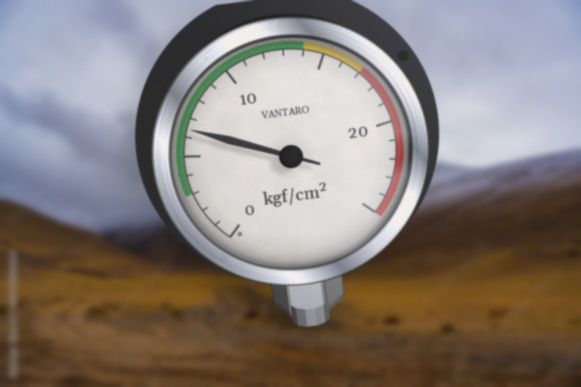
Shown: **6.5** kg/cm²
